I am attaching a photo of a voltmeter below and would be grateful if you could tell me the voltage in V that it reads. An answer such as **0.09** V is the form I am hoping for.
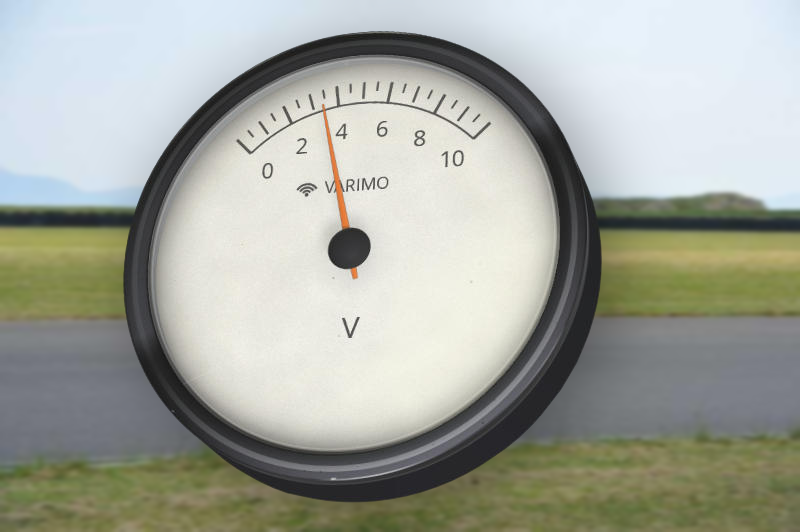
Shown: **3.5** V
